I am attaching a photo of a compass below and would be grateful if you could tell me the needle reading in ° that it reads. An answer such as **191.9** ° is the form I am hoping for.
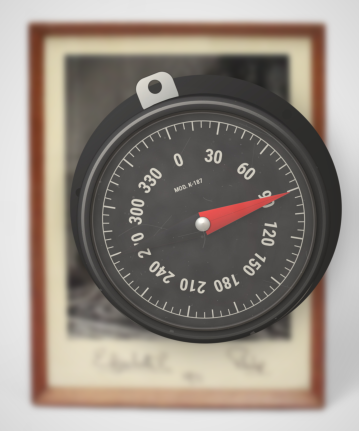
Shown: **90** °
